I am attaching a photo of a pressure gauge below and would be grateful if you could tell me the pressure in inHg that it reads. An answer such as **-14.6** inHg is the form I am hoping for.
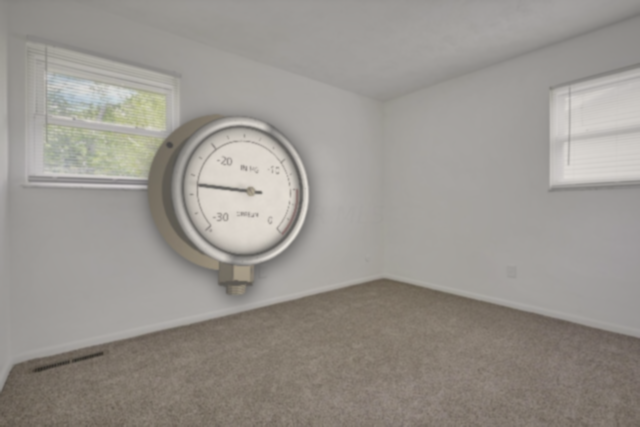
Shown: **-25** inHg
